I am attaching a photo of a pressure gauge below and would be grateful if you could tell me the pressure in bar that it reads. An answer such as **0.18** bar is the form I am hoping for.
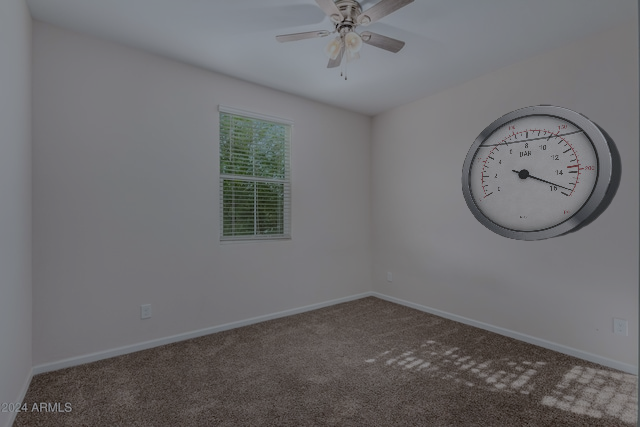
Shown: **15.5** bar
